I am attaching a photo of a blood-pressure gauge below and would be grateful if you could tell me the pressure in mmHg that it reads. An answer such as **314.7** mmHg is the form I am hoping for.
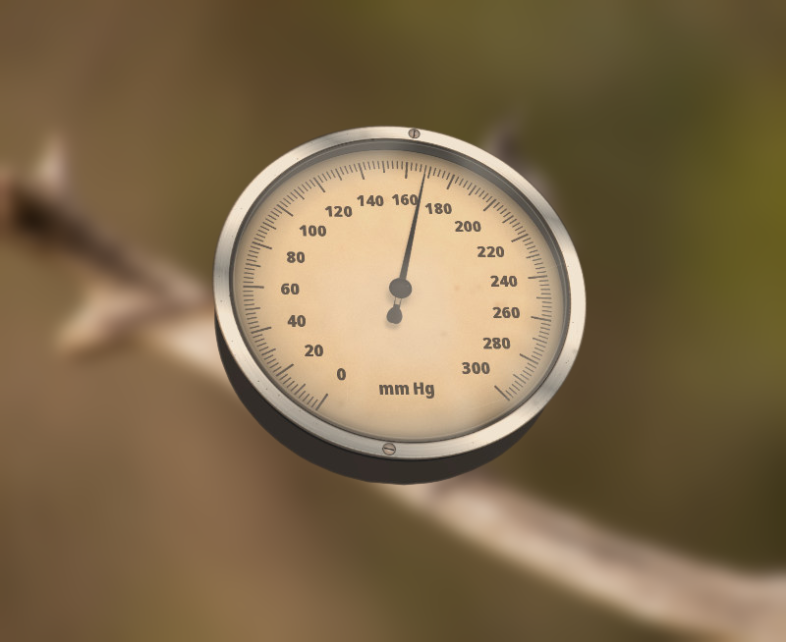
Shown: **168** mmHg
